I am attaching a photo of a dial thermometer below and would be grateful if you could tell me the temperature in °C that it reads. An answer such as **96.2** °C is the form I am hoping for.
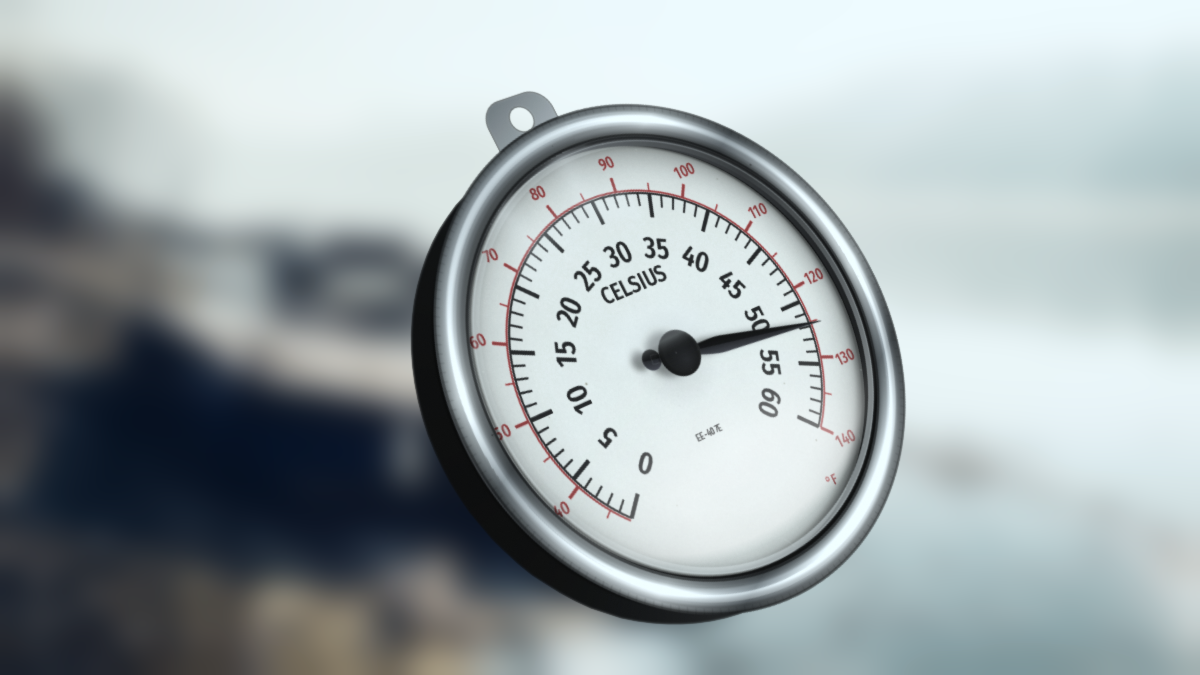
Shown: **52** °C
